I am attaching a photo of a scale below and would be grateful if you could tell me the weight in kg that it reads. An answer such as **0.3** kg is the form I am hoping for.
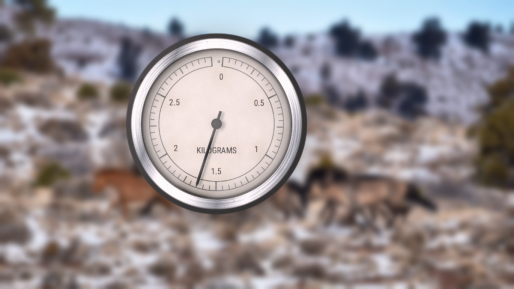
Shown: **1.65** kg
